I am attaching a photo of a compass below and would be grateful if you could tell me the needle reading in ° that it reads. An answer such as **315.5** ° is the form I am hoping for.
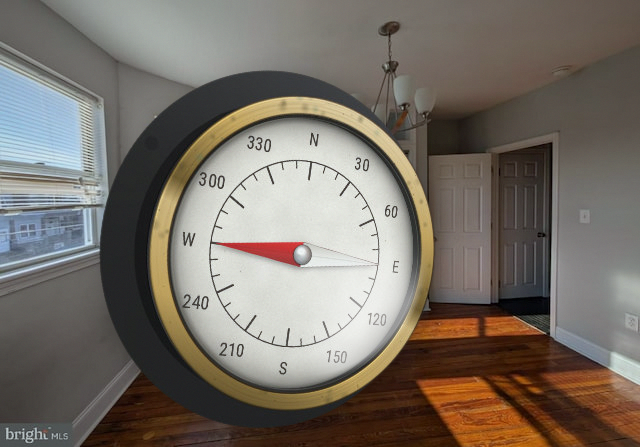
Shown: **270** °
